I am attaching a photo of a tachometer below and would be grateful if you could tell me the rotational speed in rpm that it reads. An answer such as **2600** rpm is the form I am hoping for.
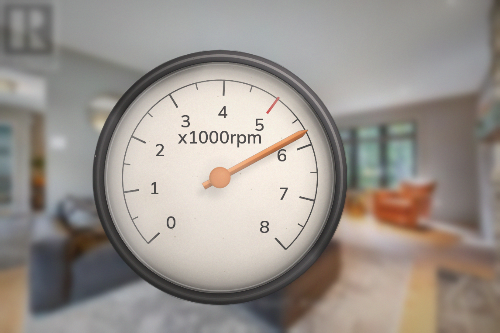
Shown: **5750** rpm
